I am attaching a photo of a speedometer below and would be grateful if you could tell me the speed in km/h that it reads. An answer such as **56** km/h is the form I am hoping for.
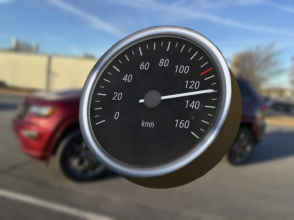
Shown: **130** km/h
